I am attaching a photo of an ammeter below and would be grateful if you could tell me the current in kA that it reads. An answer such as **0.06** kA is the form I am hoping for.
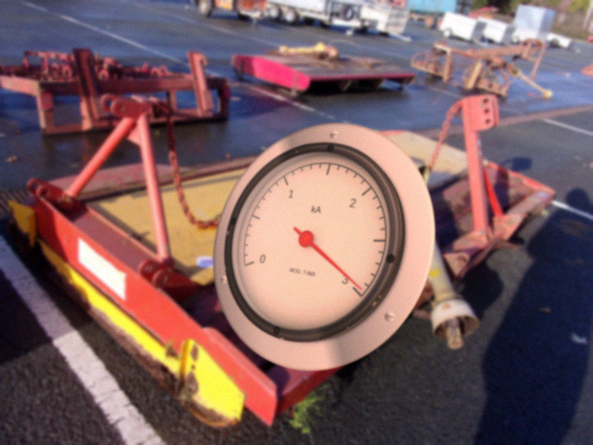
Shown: **2.95** kA
